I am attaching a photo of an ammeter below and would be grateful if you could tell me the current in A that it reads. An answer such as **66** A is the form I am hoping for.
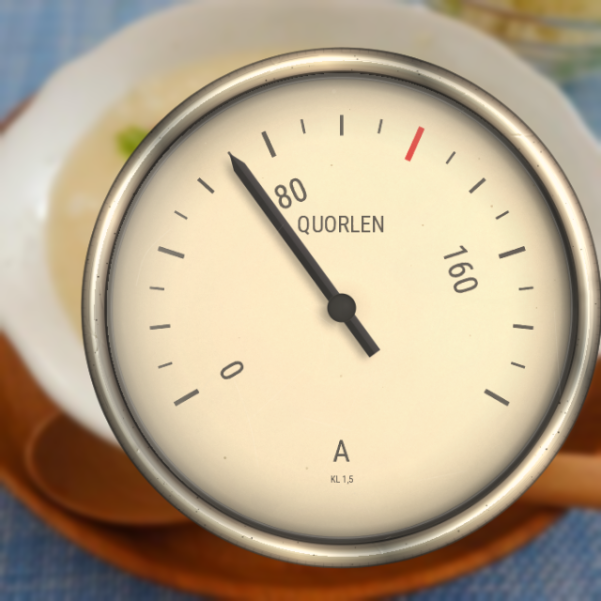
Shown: **70** A
